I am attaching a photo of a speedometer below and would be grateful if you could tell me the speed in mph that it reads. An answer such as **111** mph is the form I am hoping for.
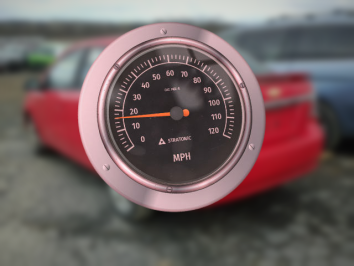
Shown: **16** mph
